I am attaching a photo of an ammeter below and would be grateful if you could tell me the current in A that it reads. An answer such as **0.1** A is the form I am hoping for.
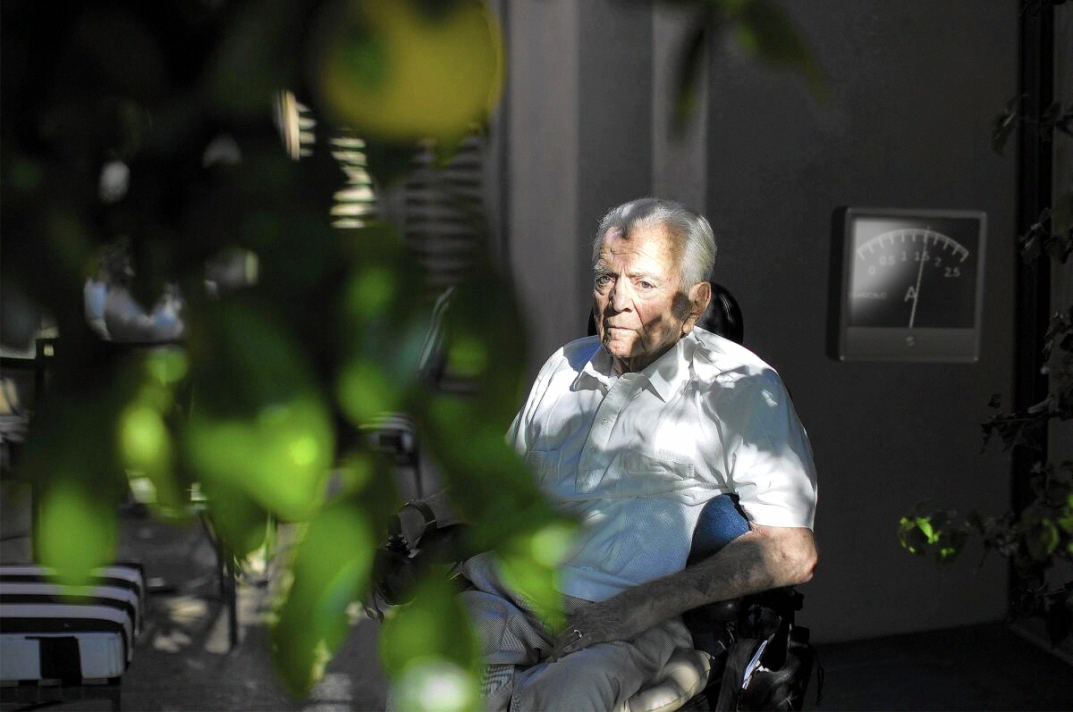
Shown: **1.5** A
